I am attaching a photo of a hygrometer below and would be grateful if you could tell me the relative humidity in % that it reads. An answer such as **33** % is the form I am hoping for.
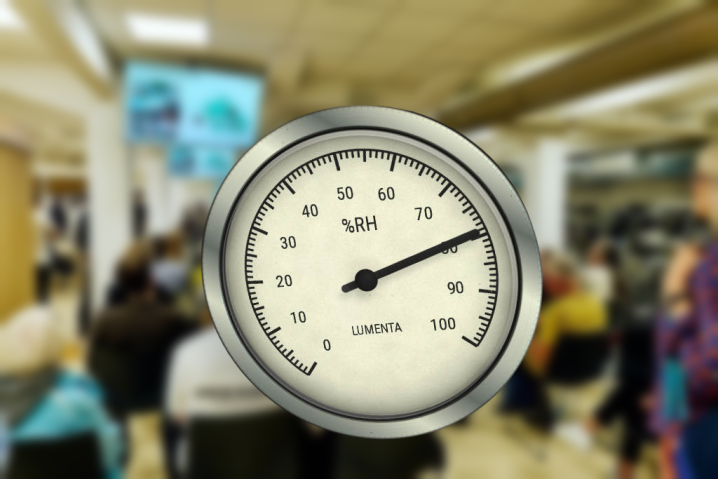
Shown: **79** %
